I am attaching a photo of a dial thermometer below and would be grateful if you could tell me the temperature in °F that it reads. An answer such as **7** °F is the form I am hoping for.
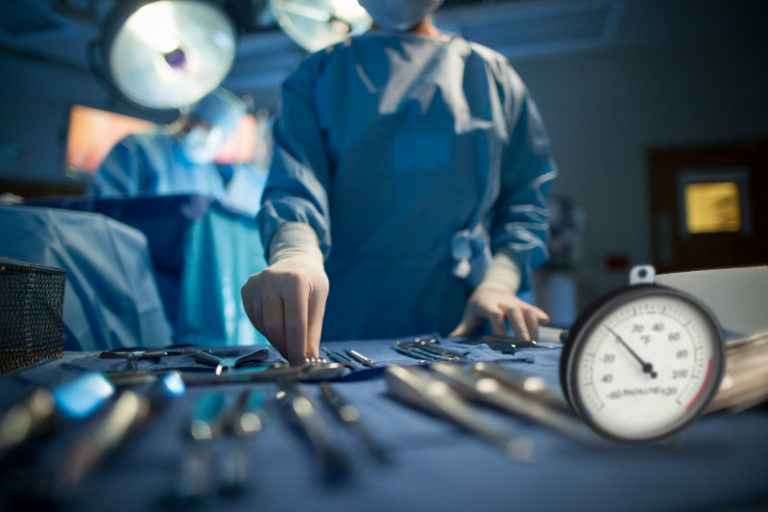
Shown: **0** °F
